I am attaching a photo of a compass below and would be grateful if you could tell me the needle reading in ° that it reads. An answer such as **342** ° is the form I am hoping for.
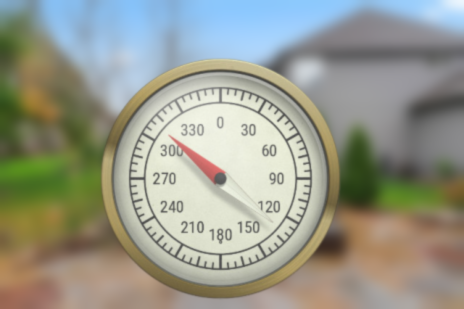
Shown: **310** °
